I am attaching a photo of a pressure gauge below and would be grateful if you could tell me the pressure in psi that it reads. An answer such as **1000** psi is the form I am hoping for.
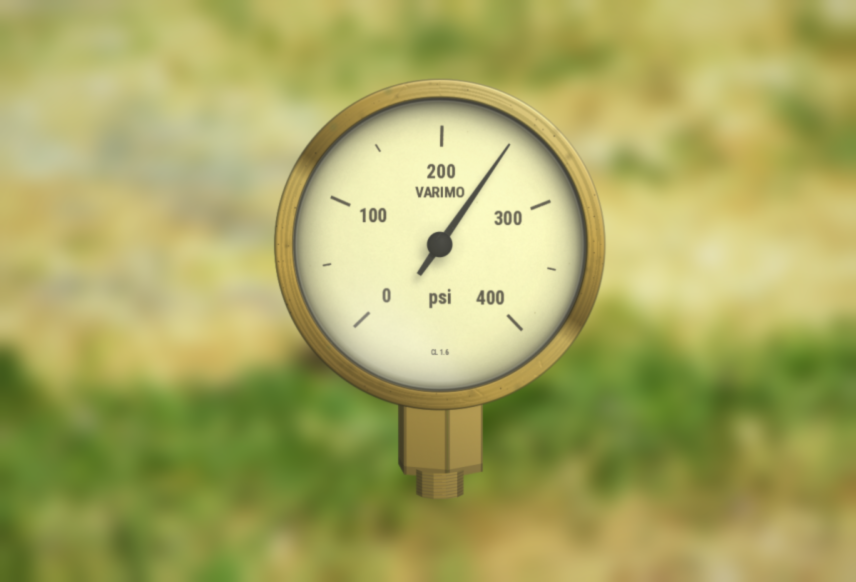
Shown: **250** psi
